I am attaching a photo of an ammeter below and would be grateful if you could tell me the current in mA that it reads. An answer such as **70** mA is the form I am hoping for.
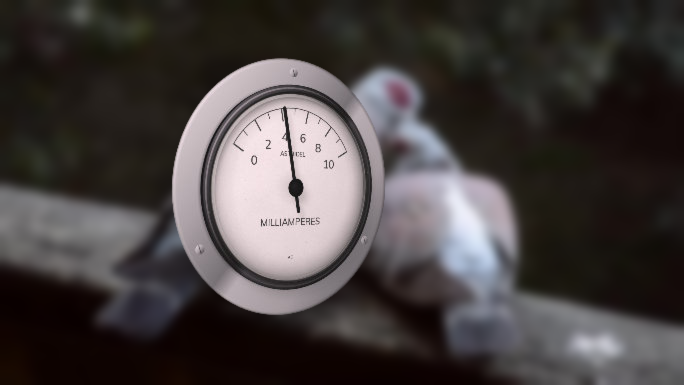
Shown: **4** mA
